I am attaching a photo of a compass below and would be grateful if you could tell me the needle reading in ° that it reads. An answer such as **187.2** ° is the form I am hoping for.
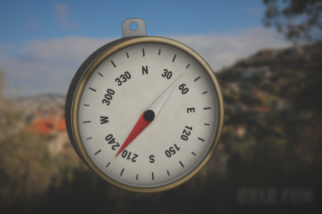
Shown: **225** °
